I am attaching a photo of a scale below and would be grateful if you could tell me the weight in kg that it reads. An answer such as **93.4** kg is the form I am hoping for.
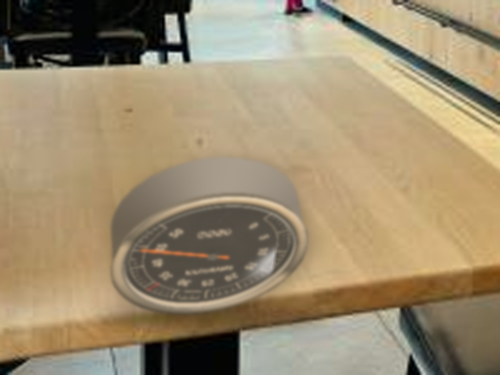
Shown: **45** kg
